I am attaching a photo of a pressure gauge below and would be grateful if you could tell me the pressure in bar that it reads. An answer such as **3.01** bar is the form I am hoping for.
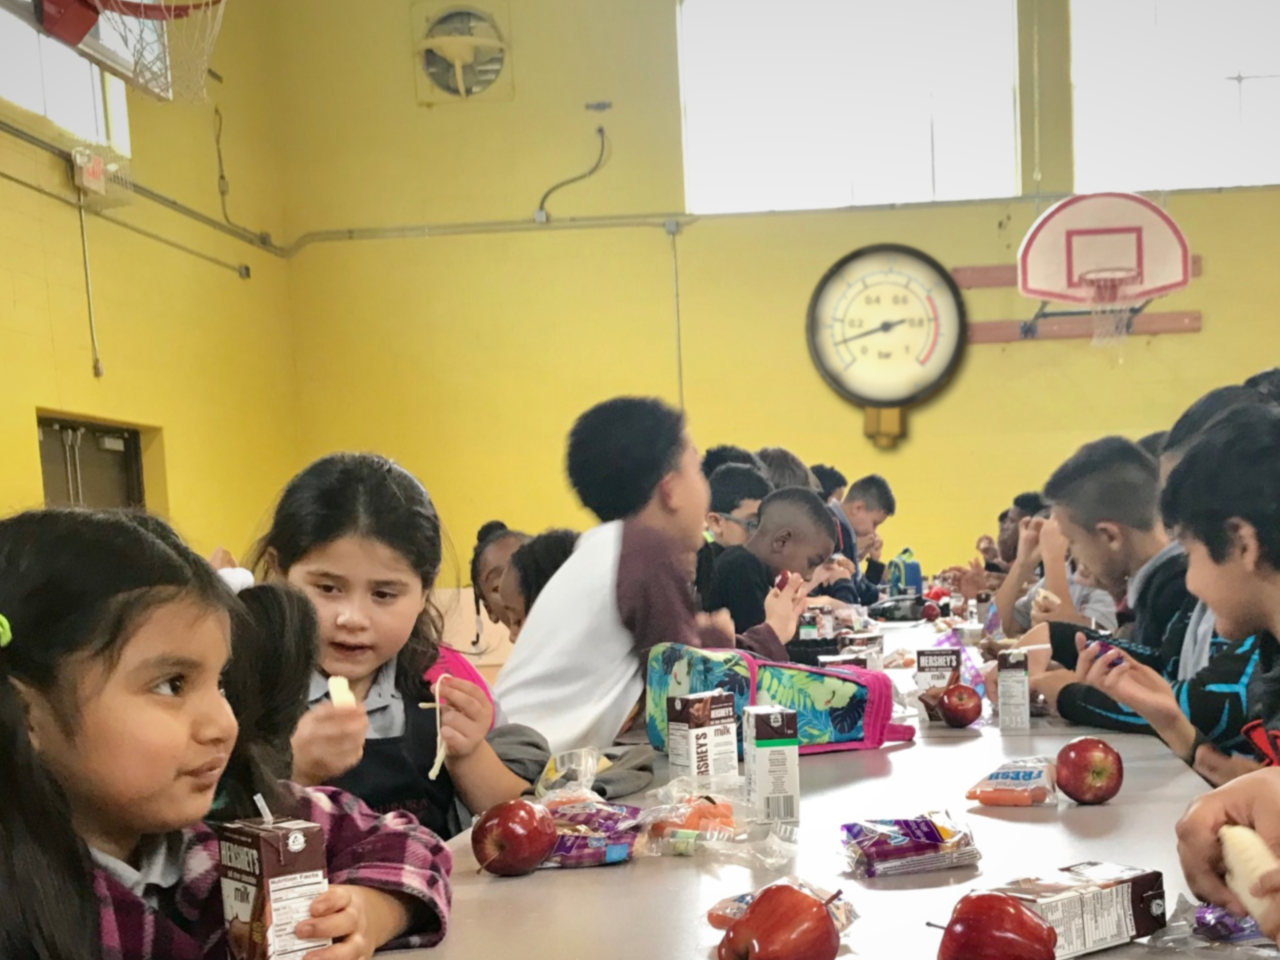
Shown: **0.1** bar
